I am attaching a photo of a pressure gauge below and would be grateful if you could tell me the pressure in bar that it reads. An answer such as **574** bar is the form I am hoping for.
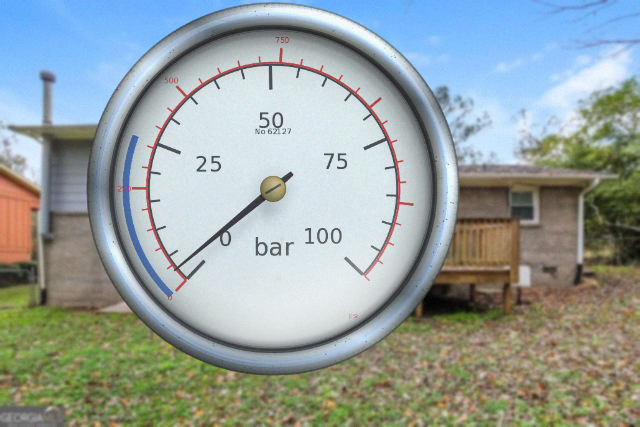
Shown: **2.5** bar
